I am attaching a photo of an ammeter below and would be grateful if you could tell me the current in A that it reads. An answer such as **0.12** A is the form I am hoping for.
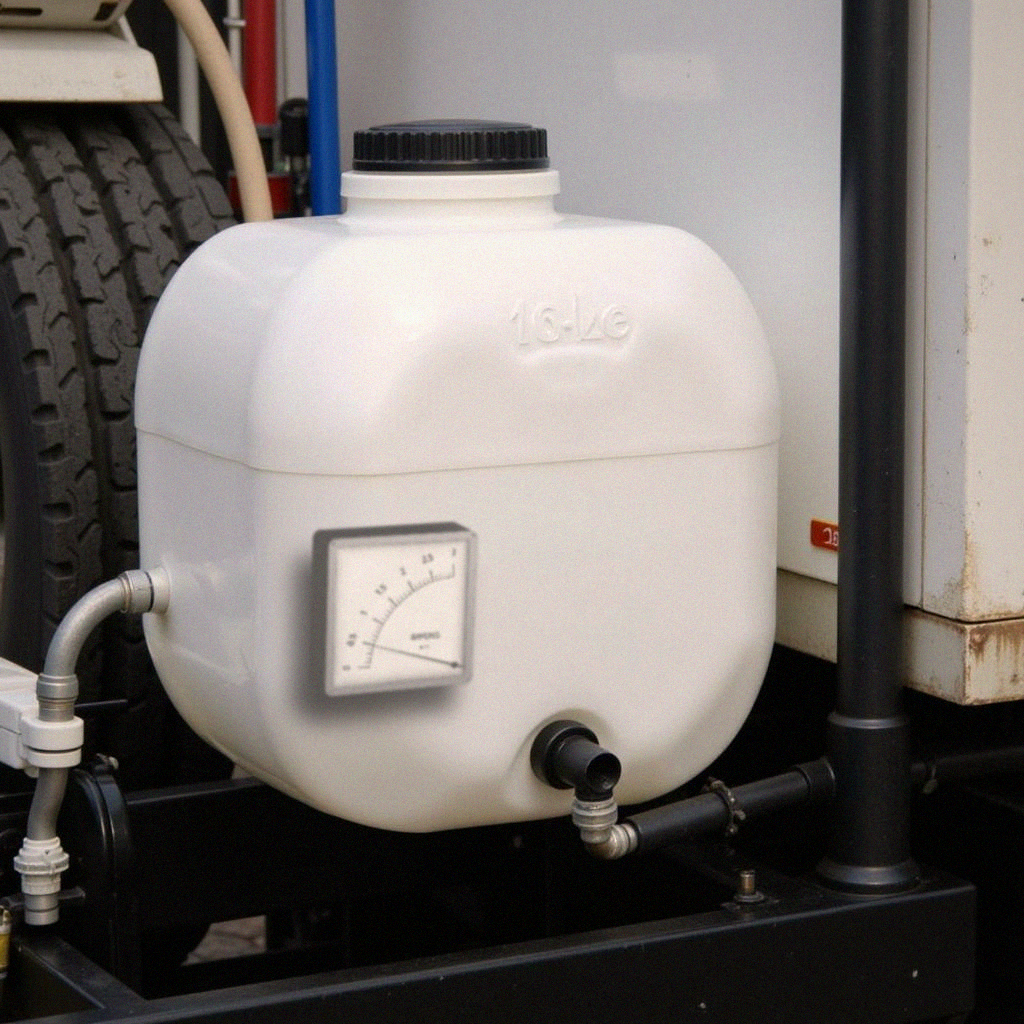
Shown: **0.5** A
